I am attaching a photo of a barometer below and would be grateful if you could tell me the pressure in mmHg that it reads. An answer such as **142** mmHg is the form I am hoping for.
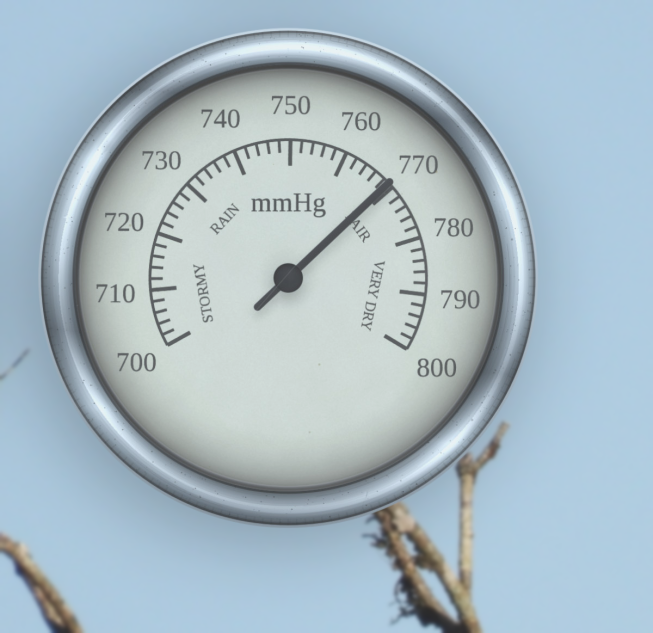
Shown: **769** mmHg
